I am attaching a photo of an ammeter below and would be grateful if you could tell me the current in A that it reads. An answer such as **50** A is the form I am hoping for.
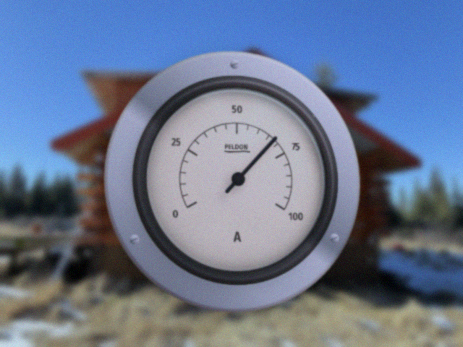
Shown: **67.5** A
